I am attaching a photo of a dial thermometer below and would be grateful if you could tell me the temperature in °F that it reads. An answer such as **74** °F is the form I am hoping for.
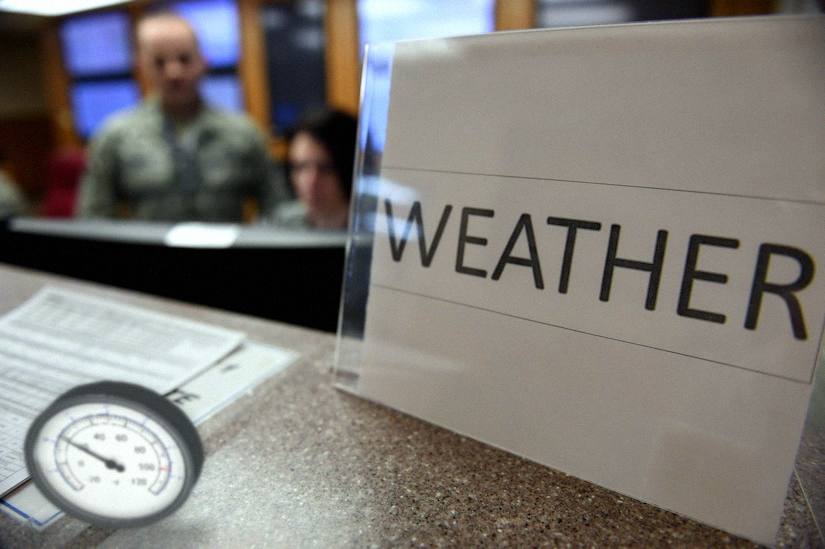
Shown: **20** °F
